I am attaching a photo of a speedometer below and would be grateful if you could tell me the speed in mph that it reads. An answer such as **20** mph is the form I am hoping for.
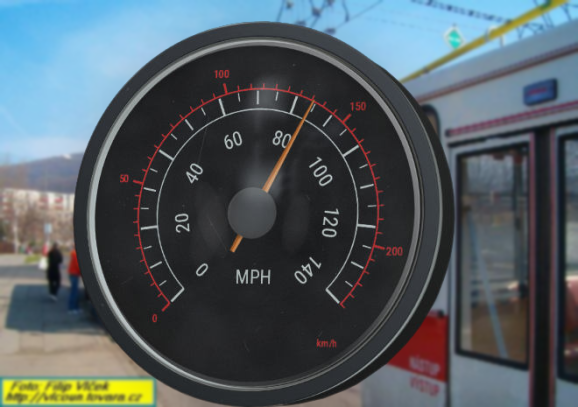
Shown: **85** mph
